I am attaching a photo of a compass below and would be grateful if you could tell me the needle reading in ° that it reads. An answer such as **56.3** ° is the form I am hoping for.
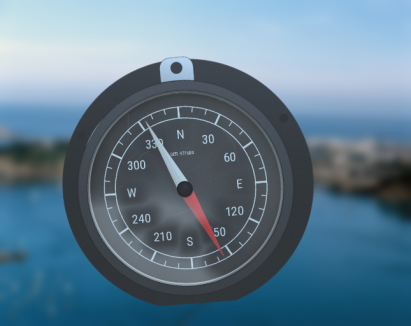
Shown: **155** °
